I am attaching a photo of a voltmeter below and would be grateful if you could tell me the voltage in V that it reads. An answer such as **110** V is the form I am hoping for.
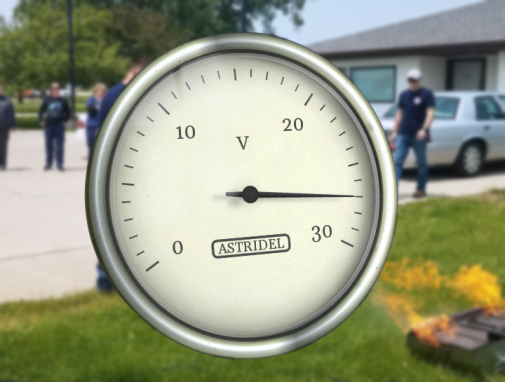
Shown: **27** V
